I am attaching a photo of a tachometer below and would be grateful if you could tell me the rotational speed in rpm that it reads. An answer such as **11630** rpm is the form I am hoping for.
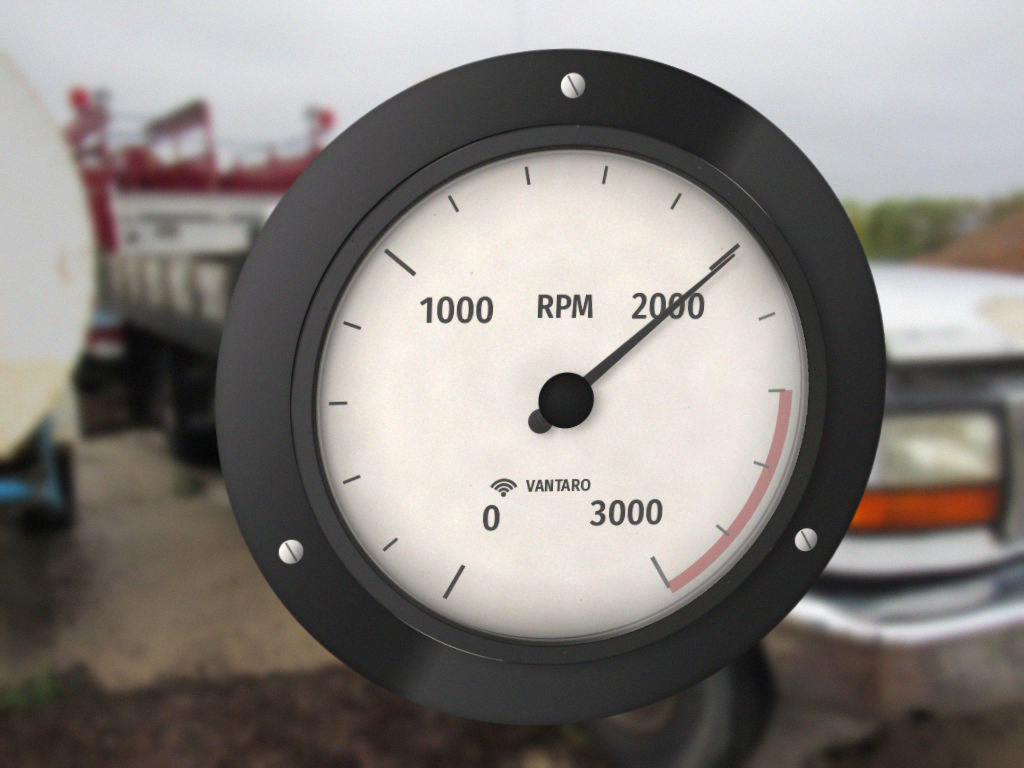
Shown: **2000** rpm
